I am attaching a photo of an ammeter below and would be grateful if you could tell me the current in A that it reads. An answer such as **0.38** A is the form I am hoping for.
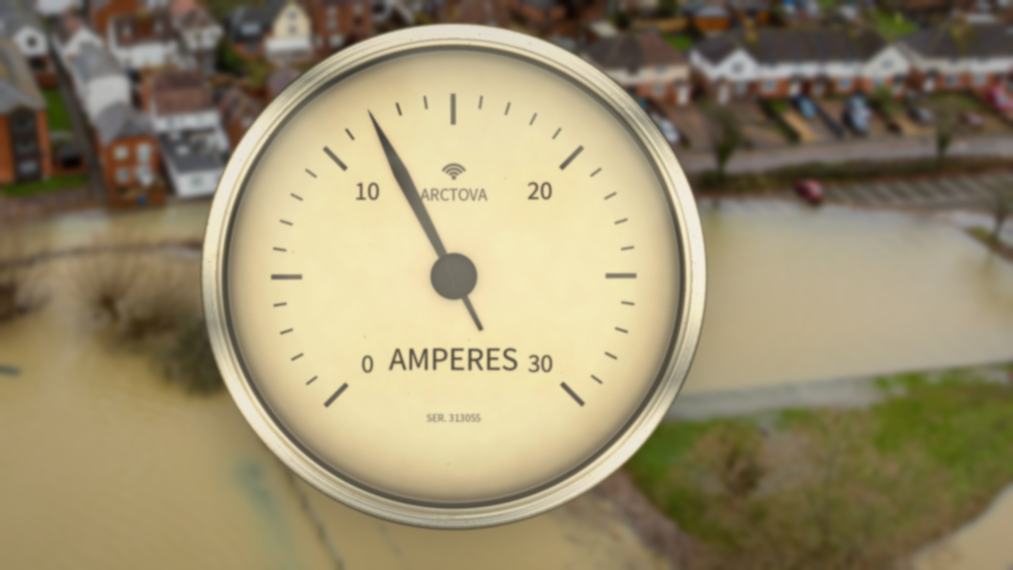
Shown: **12** A
